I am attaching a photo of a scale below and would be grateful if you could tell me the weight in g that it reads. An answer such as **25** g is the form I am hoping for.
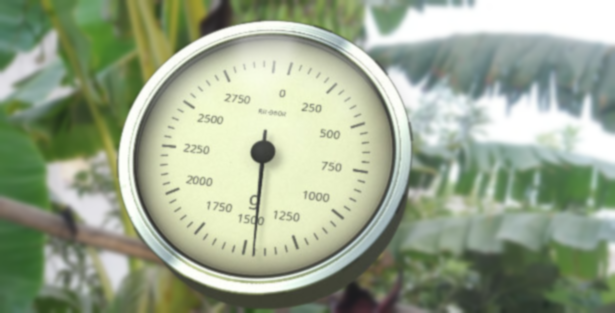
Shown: **1450** g
